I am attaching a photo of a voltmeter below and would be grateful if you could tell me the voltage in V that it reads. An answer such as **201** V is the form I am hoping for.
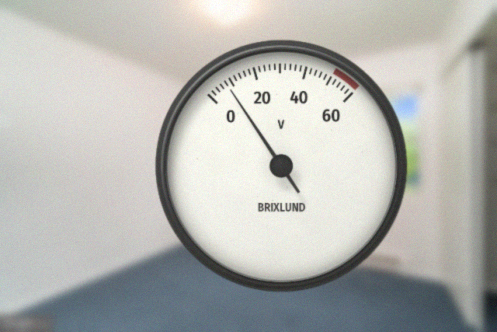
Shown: **8** V
